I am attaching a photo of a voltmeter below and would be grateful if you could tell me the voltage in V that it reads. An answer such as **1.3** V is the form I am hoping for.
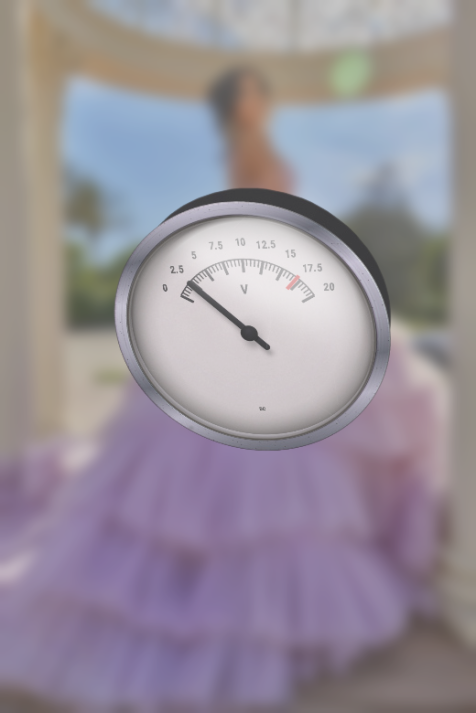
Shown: **2.5** V
